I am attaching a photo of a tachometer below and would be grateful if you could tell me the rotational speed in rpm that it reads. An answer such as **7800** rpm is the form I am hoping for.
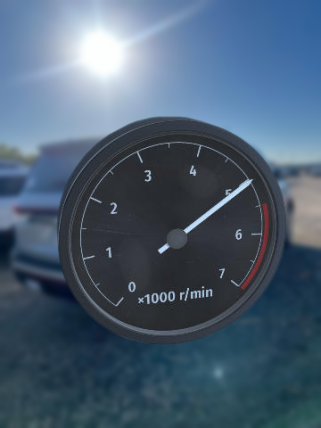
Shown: **5000** rpm
